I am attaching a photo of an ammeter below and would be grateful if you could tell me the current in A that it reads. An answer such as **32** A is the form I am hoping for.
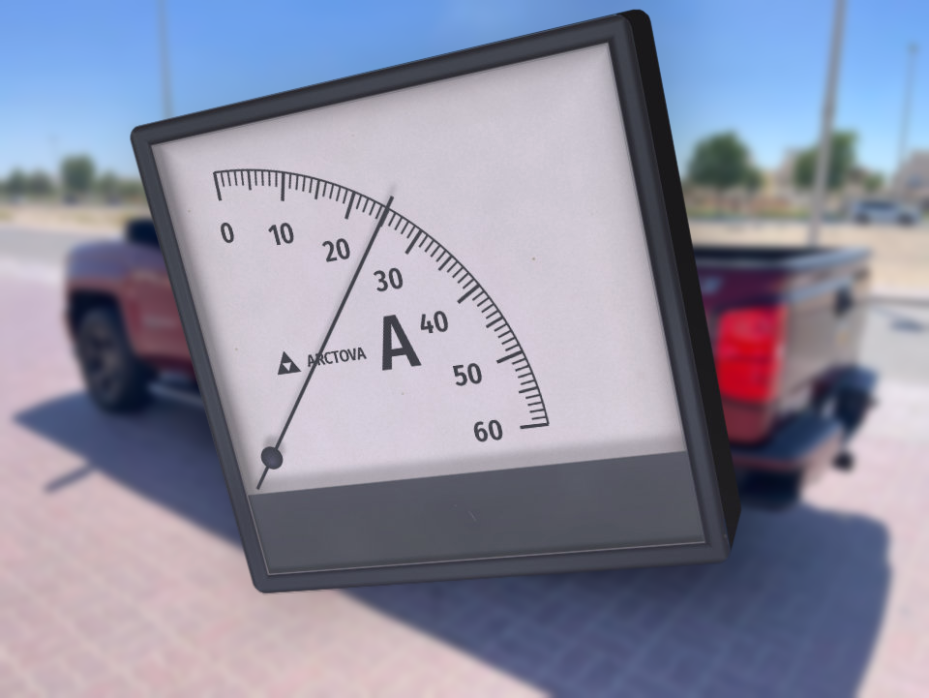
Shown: **25** A
